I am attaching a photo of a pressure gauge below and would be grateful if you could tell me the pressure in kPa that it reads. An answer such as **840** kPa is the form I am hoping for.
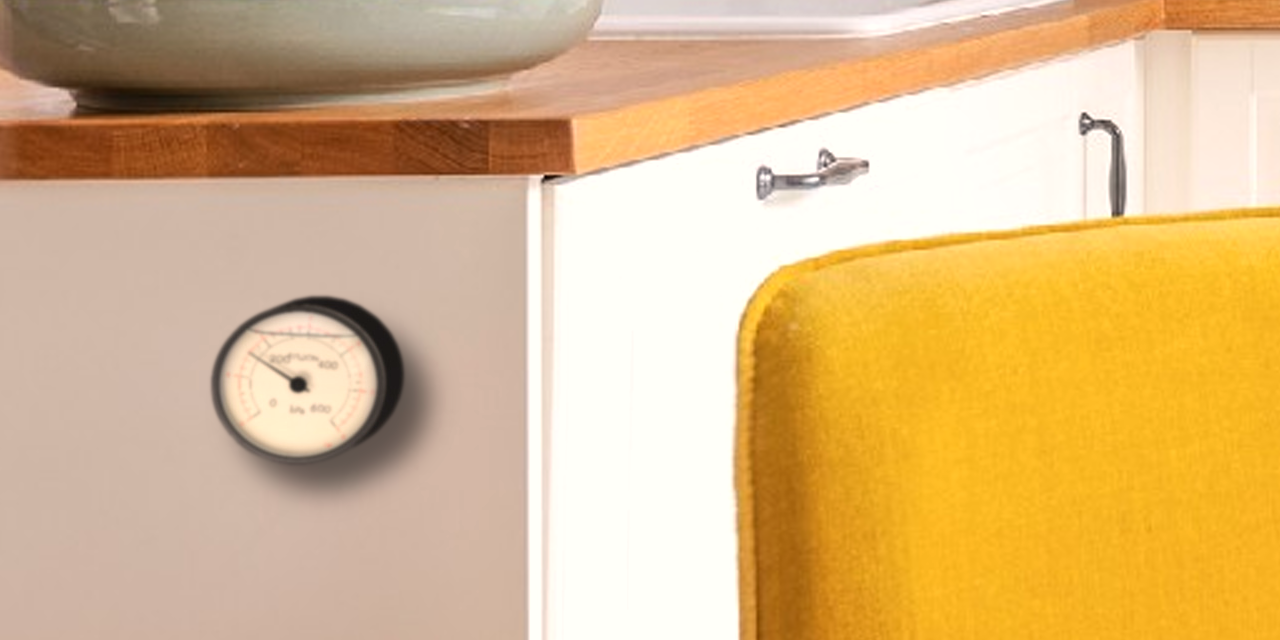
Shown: **160** kPa
